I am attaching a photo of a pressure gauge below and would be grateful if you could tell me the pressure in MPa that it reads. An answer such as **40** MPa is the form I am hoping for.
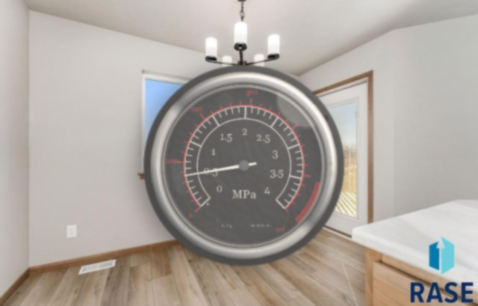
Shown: **0.5** MPa
